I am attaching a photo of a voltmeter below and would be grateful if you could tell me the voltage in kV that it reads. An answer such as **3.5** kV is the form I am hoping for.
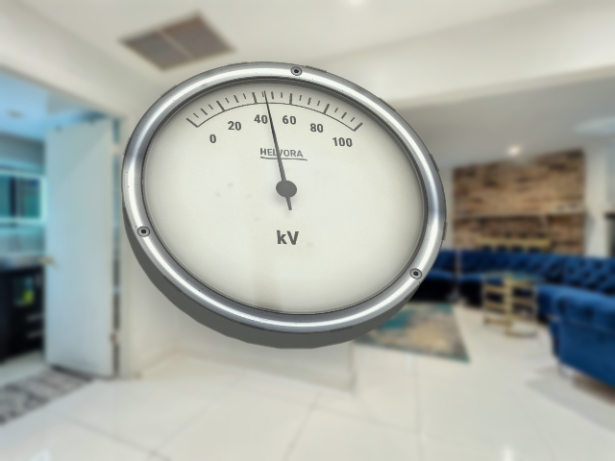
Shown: **45** kV
